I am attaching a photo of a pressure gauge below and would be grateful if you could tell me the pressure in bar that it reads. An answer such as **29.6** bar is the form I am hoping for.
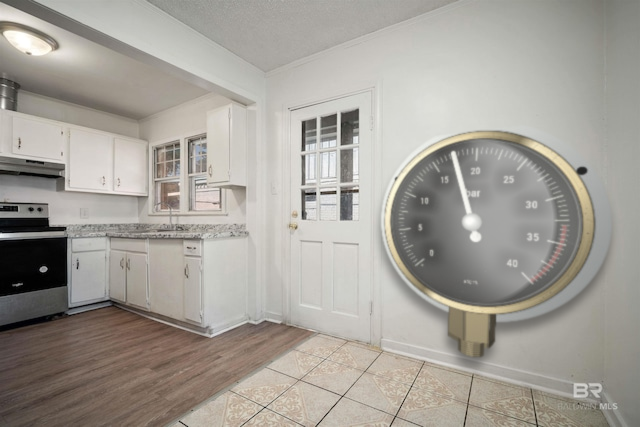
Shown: **17.5** bar
